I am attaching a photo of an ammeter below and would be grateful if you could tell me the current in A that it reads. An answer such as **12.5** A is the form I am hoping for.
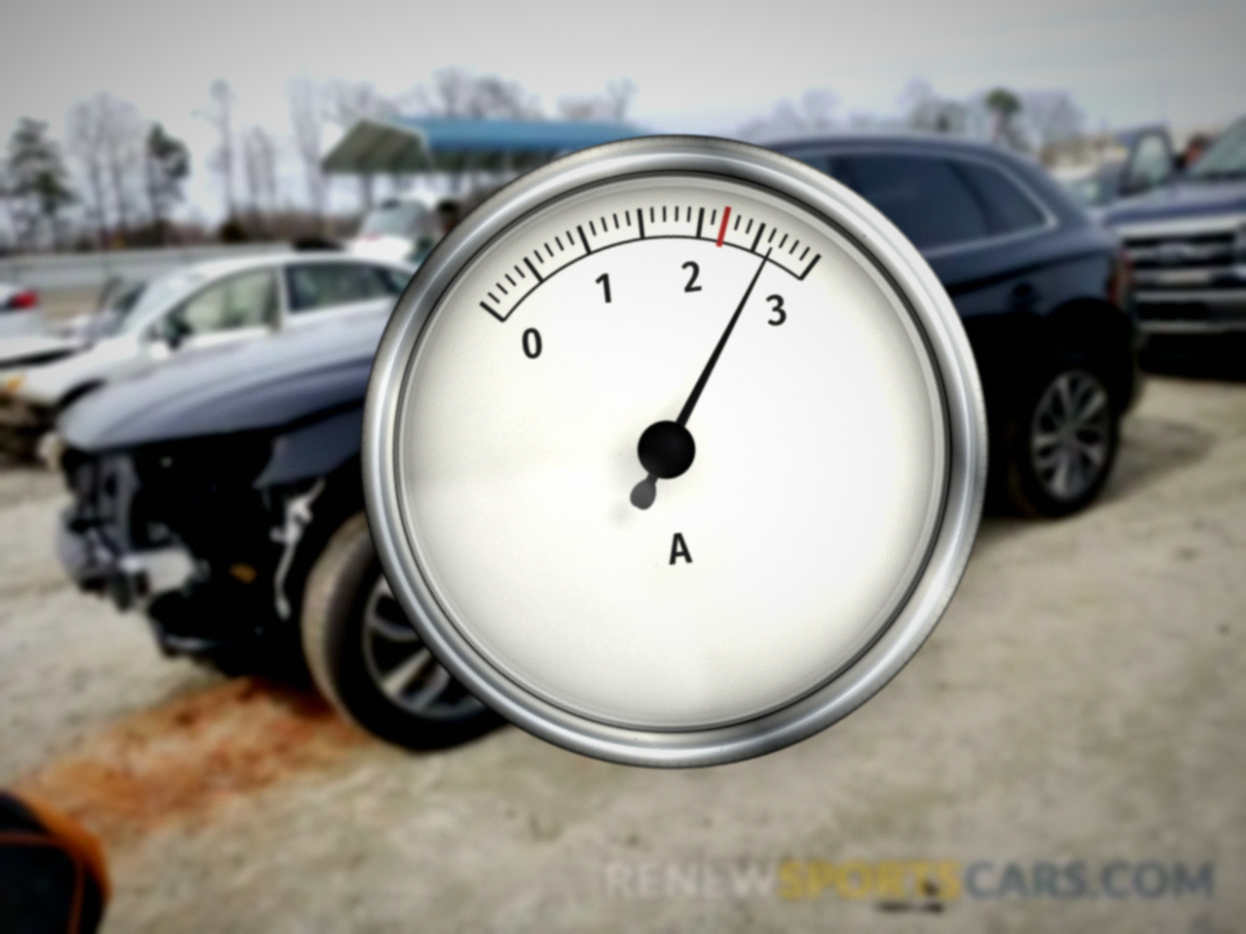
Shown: **2.65** A
